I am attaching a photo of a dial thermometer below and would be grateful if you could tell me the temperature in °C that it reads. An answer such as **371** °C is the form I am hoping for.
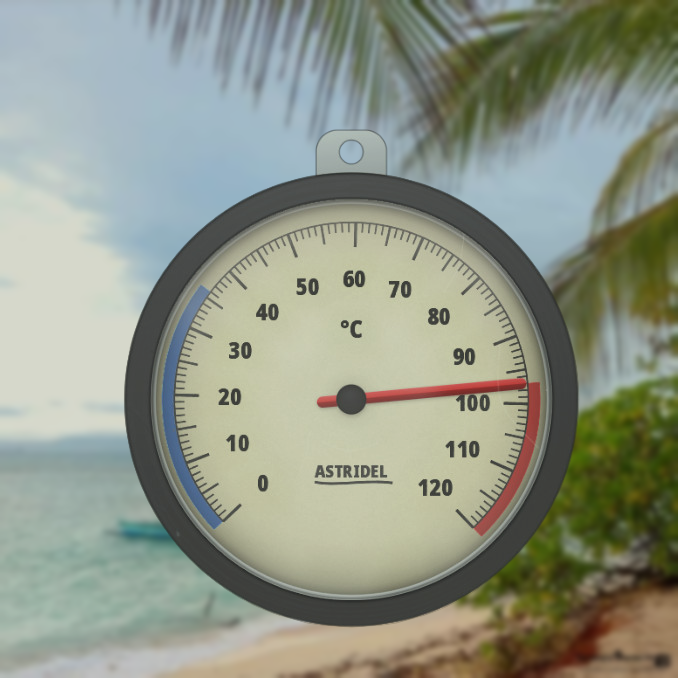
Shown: **97** °C
